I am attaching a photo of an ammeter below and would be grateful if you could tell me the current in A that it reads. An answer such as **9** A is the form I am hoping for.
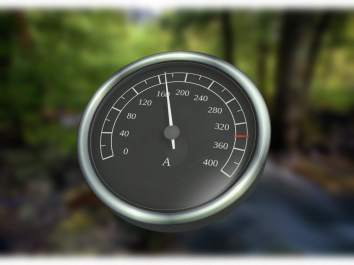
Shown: **170** A
